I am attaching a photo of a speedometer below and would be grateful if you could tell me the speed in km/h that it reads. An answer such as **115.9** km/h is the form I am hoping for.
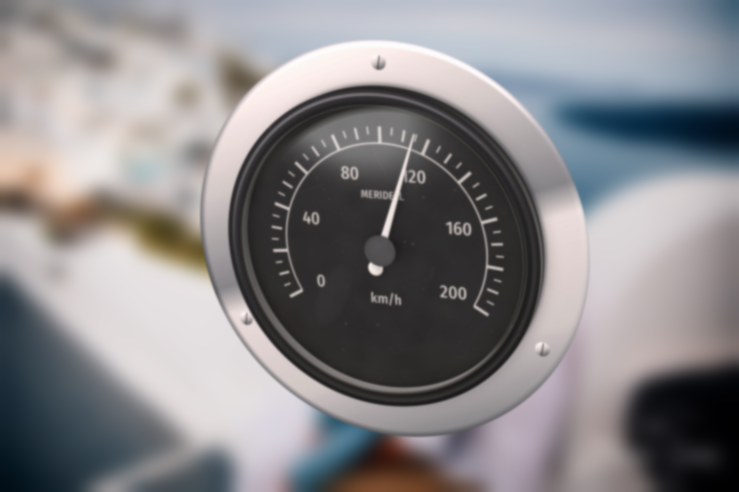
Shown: **115** km/h
